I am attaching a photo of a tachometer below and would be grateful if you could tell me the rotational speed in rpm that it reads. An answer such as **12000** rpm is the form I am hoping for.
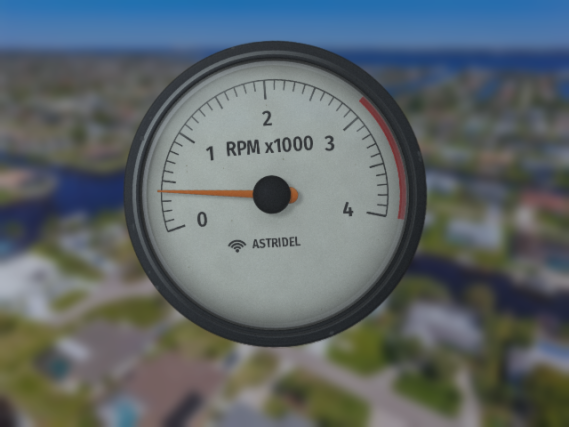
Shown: **400** rpm
